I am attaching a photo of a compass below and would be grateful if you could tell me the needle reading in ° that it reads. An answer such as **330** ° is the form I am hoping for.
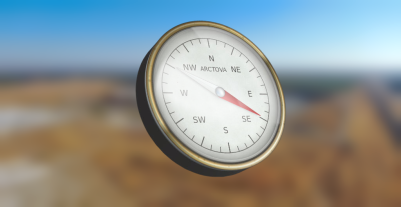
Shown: **120** °
